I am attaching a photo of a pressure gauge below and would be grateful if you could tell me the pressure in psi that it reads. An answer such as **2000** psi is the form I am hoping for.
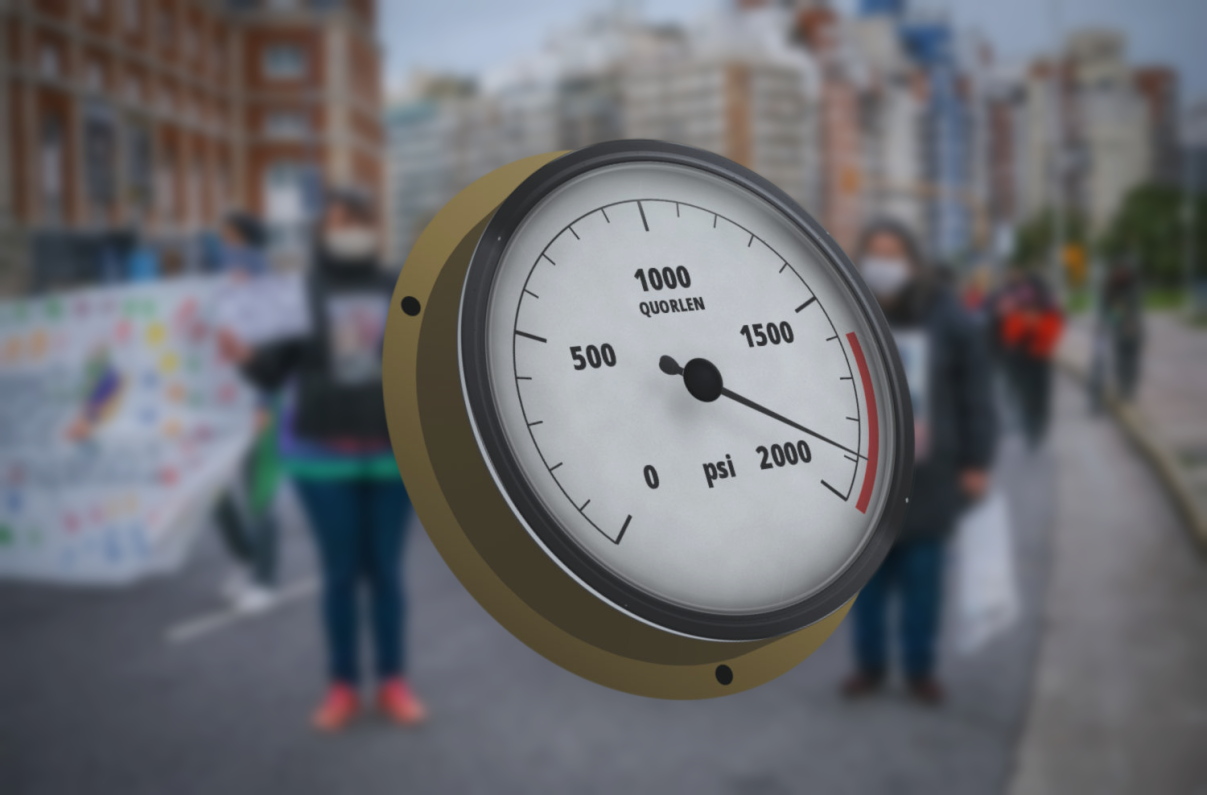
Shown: **1900** psi
